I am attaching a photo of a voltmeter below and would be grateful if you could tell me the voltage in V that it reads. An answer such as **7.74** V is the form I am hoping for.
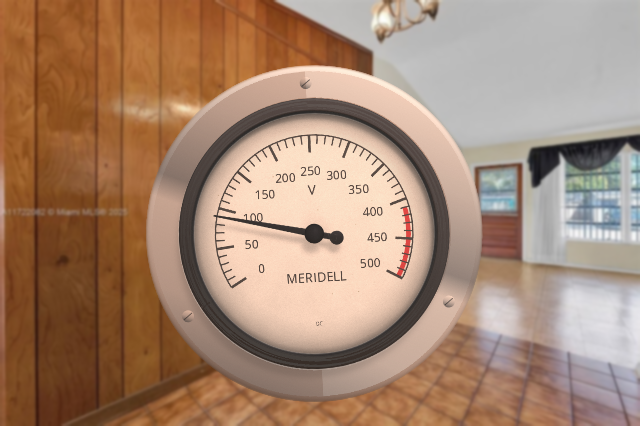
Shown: **90** V
